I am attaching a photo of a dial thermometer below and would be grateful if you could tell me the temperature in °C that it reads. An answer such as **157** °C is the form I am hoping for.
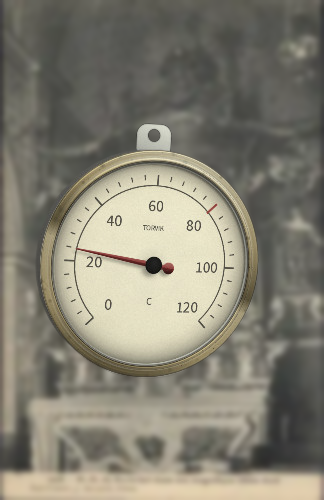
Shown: **24** °C
